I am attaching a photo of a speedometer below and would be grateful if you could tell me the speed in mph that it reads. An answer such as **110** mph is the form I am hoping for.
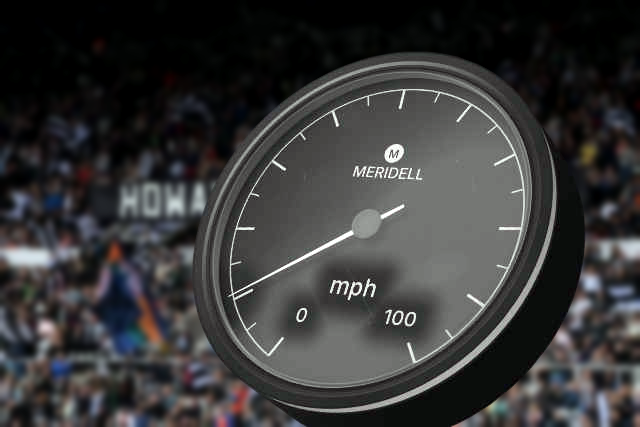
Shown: **10** mph
